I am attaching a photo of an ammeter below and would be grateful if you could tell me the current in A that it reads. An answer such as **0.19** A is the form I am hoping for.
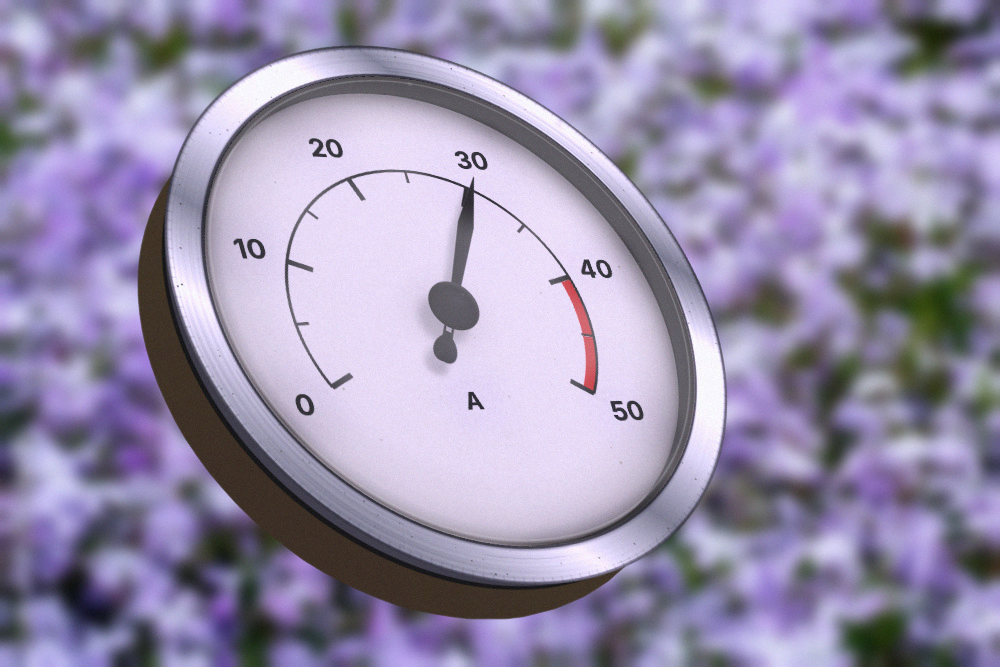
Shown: **30** A
